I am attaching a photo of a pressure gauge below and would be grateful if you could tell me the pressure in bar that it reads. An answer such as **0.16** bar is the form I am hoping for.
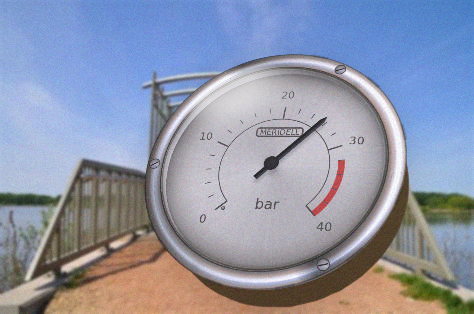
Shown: **26** bar
